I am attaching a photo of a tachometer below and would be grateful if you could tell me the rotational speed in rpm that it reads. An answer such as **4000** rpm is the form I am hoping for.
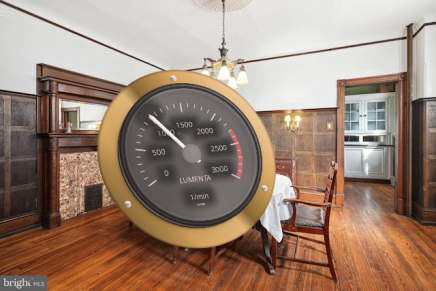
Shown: **1000** rpm
